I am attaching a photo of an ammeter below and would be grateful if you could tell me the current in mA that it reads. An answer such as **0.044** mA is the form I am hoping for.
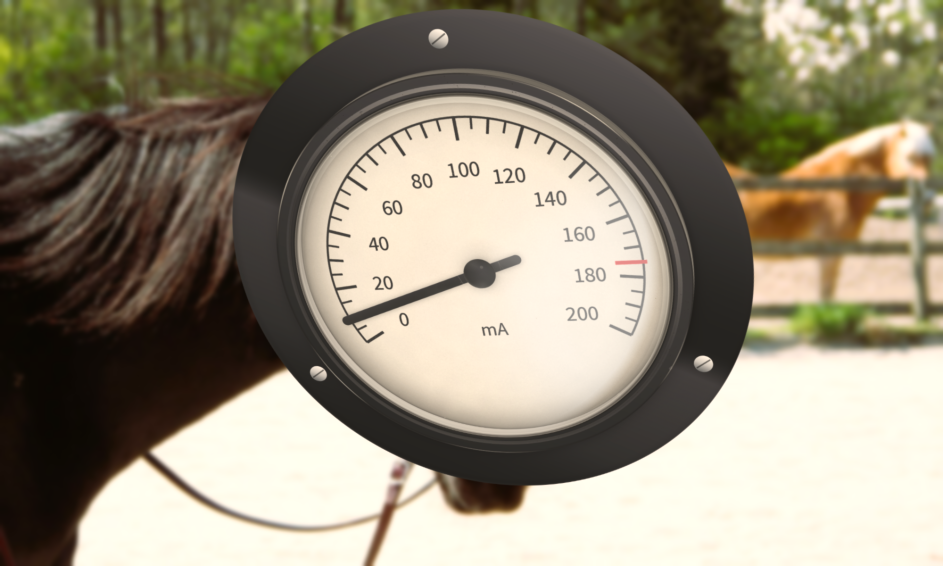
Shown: **10** mA
